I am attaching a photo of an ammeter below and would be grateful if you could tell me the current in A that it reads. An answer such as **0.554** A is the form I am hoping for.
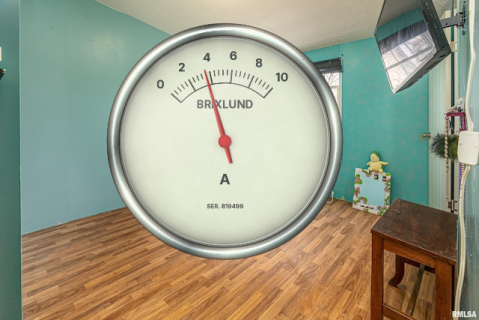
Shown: **3.6** A
